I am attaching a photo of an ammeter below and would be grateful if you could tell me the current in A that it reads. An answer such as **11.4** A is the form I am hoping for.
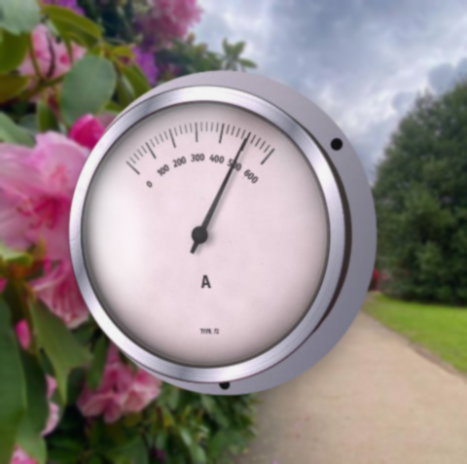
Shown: **500** A
